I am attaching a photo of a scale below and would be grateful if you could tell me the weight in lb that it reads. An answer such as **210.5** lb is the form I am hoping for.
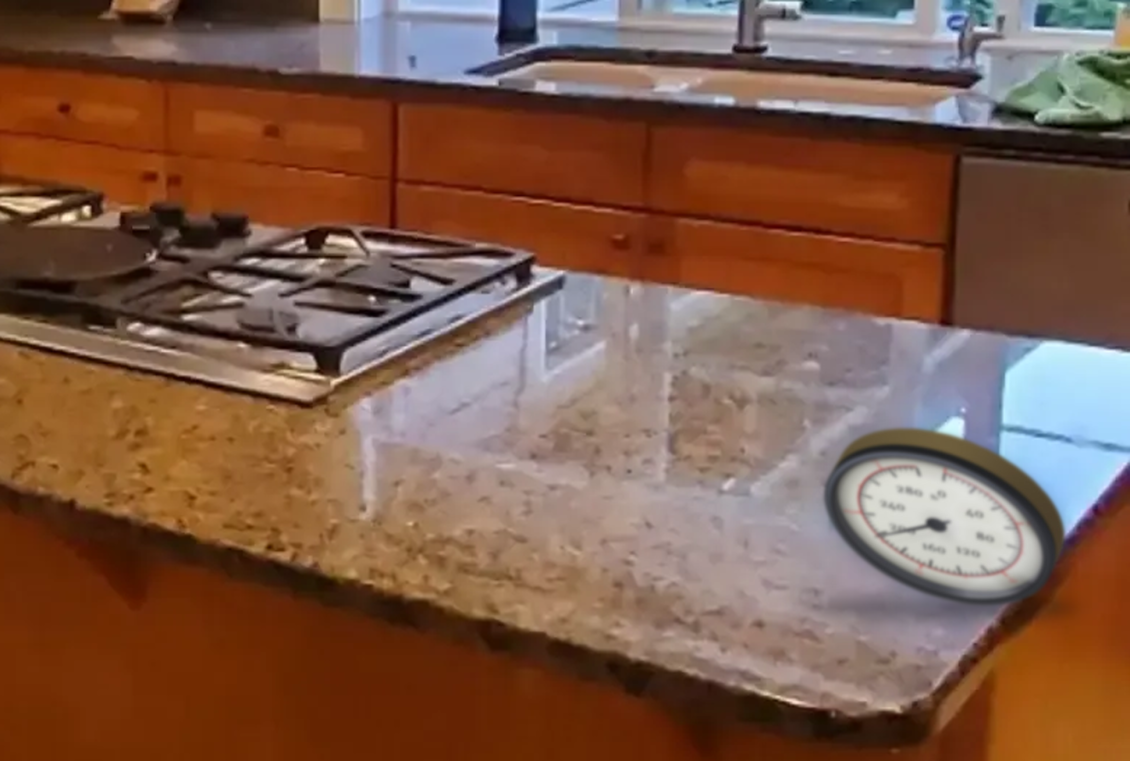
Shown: **200** lb
